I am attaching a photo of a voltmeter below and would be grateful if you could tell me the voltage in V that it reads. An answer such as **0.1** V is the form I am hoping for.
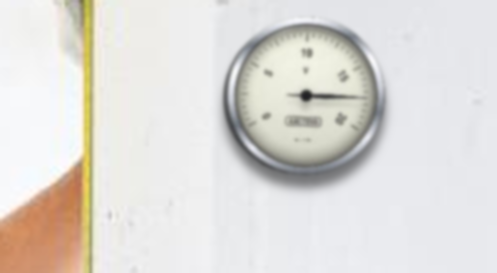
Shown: **17.5** V
